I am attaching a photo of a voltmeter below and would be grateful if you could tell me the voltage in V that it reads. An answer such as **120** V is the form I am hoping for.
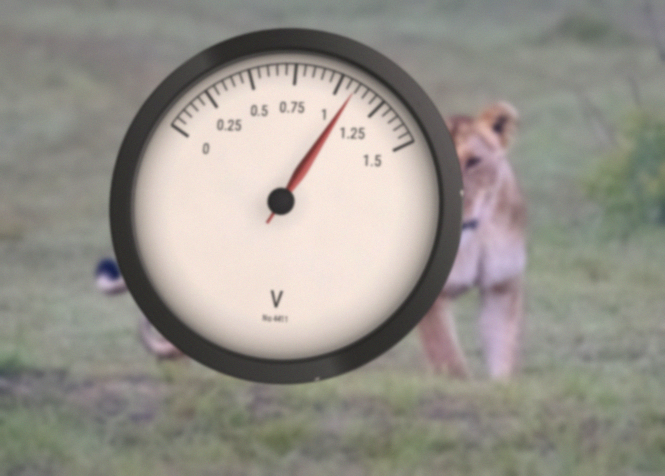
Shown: **1.1** V
